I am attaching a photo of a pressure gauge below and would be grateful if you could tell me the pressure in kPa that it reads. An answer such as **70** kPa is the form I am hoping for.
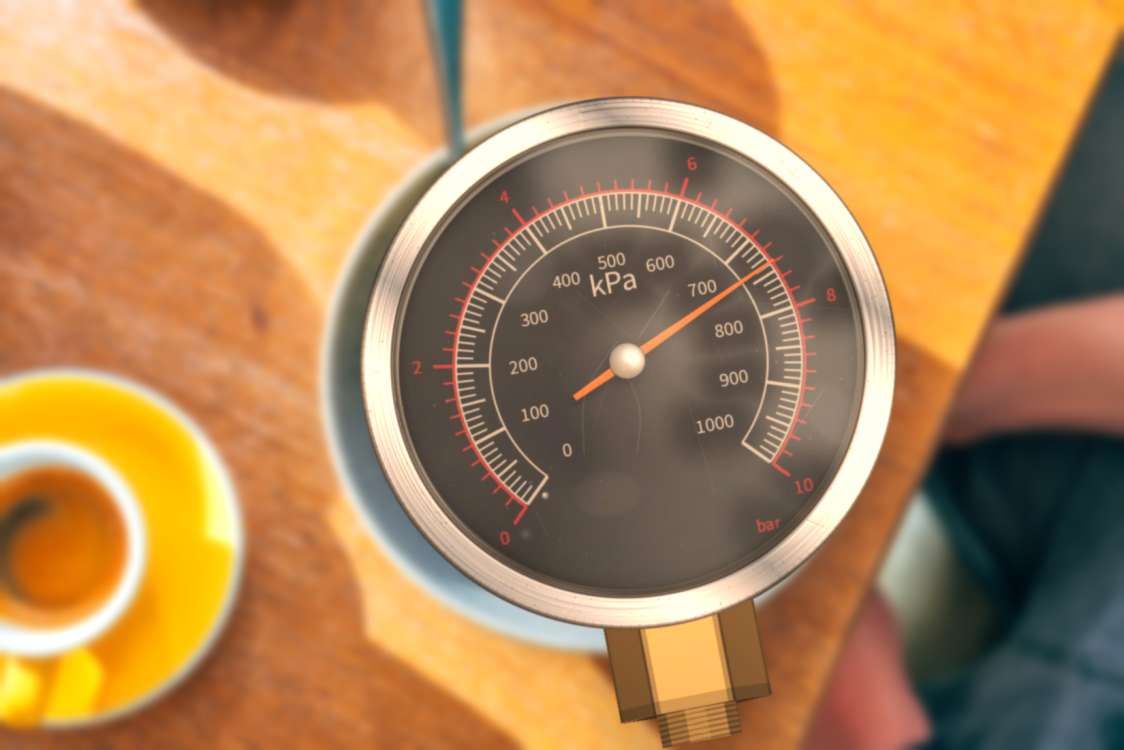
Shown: **740** kPa
